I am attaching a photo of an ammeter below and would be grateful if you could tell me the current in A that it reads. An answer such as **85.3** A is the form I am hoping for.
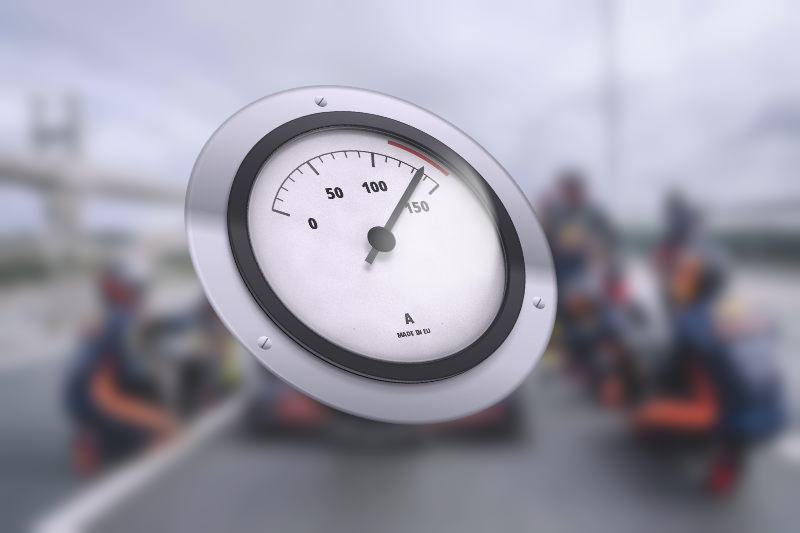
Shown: **135** A
